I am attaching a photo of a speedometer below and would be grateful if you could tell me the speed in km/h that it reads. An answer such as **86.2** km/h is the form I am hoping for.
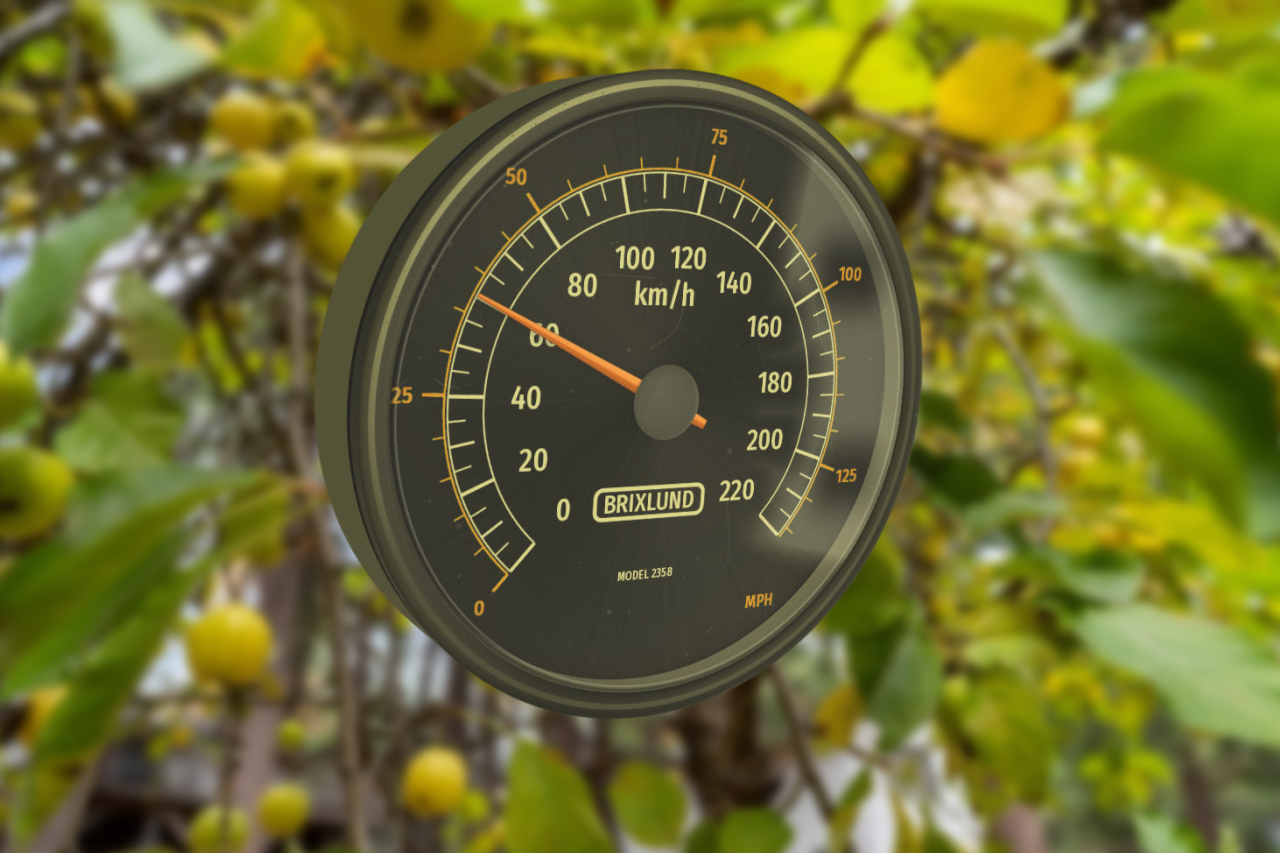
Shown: **60** km/h
